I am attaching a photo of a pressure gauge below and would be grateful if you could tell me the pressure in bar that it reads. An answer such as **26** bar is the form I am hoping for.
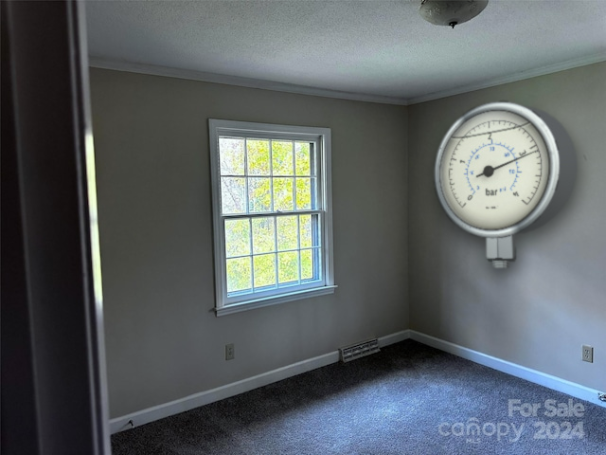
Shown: **3.1** bar
